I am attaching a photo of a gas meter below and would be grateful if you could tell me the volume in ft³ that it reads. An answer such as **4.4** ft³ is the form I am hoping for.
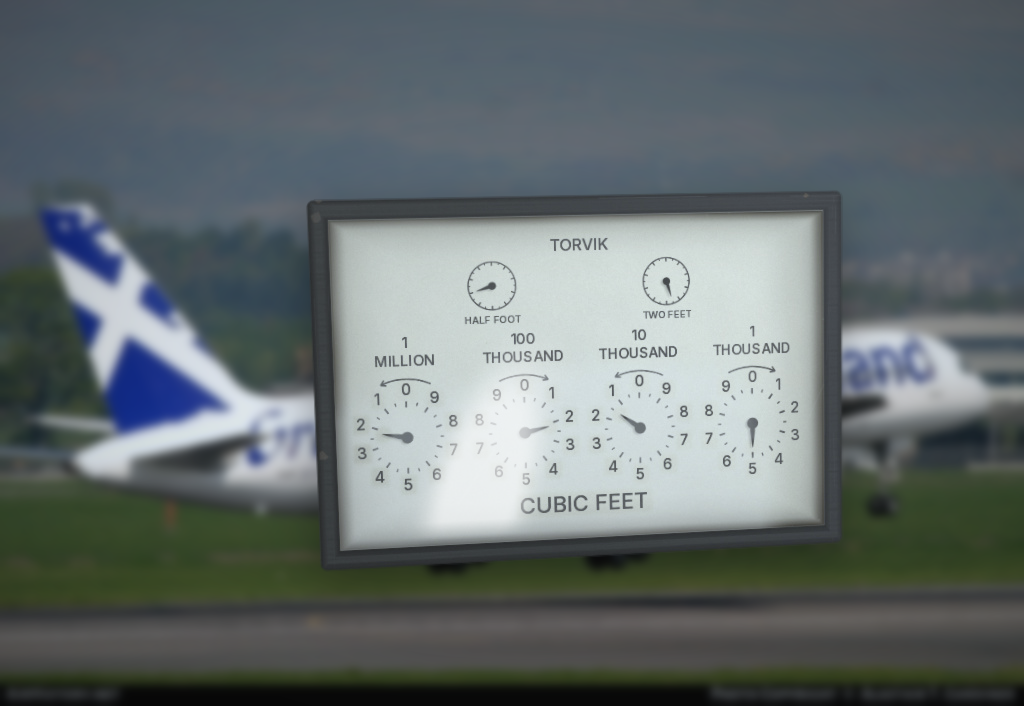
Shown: **221500** ft³
